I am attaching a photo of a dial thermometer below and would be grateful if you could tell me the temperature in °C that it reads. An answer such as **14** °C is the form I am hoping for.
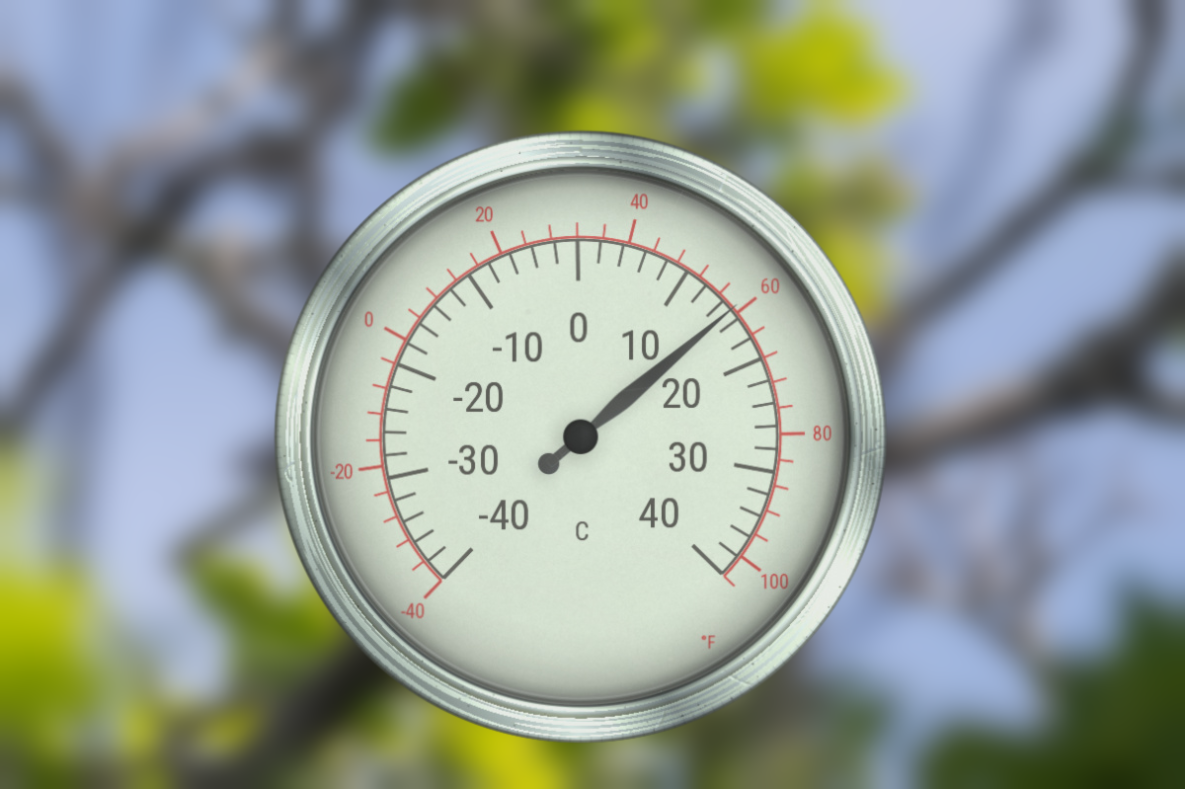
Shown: **15** °C
